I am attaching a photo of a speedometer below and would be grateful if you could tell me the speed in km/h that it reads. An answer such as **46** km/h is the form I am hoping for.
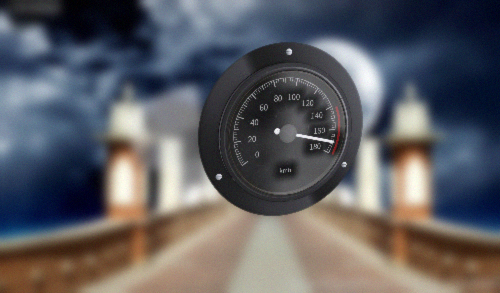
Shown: **170** km/h
